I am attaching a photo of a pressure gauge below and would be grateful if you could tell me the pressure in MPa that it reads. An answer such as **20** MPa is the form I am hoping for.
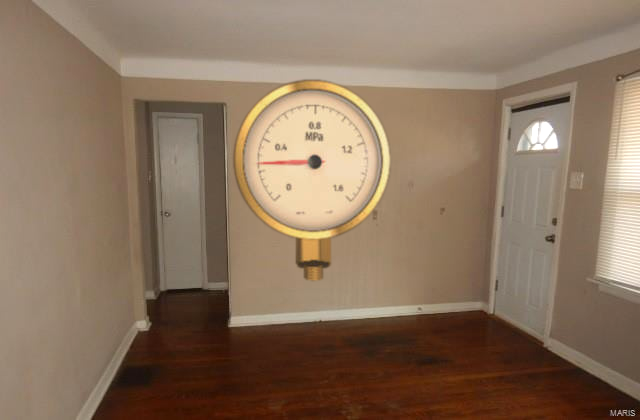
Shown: **0.25** MPa
